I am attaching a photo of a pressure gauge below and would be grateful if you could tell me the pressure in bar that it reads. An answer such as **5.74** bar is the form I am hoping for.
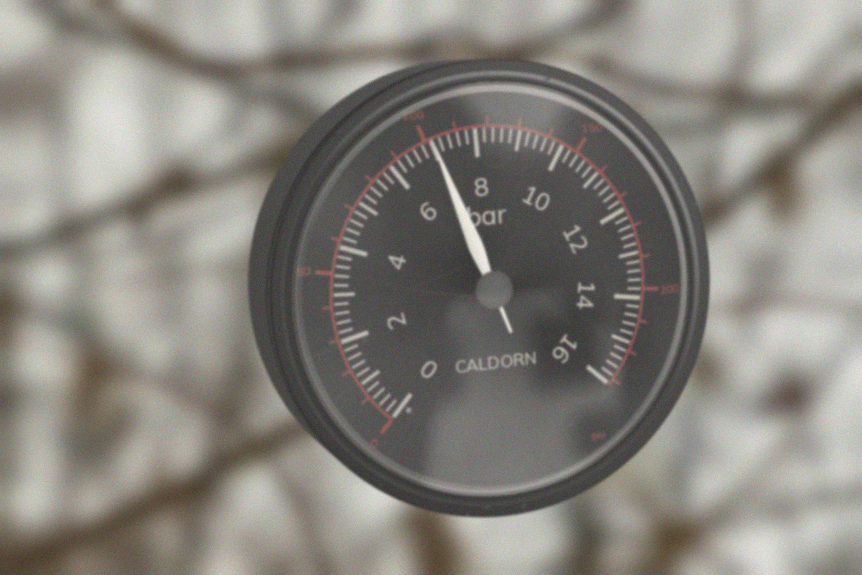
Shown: **7** bar
